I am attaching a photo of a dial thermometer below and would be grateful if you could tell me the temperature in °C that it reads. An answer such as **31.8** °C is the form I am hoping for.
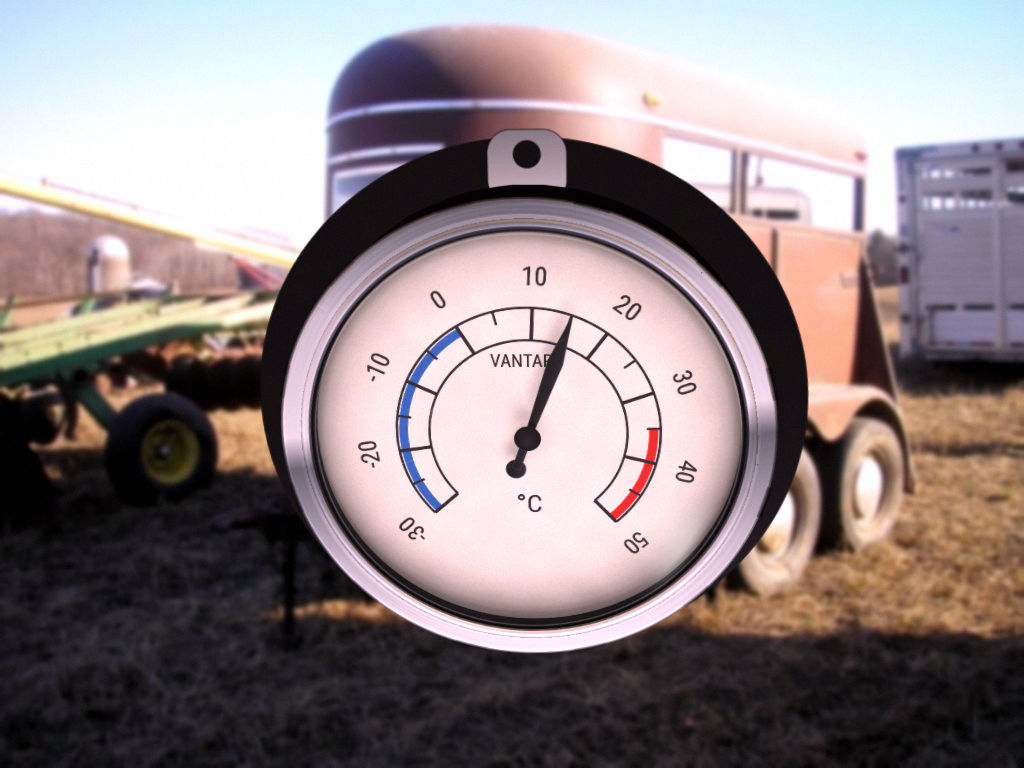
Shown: **15** °C
